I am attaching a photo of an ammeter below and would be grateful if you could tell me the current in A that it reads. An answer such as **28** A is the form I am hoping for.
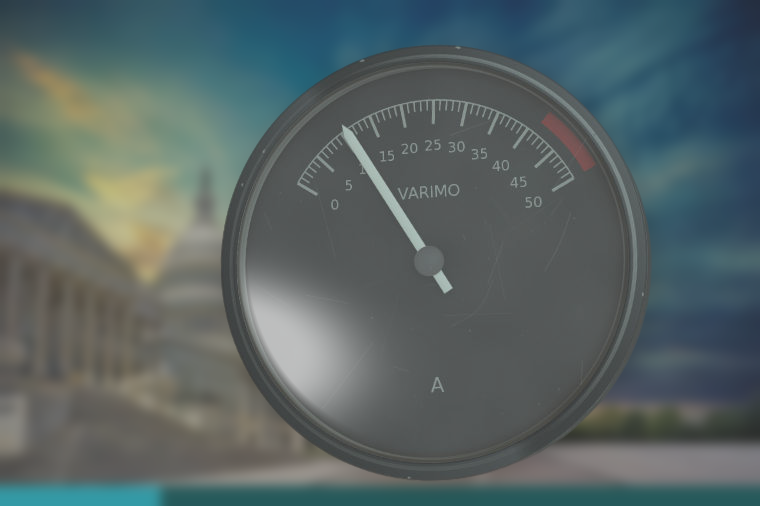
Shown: **11** A
